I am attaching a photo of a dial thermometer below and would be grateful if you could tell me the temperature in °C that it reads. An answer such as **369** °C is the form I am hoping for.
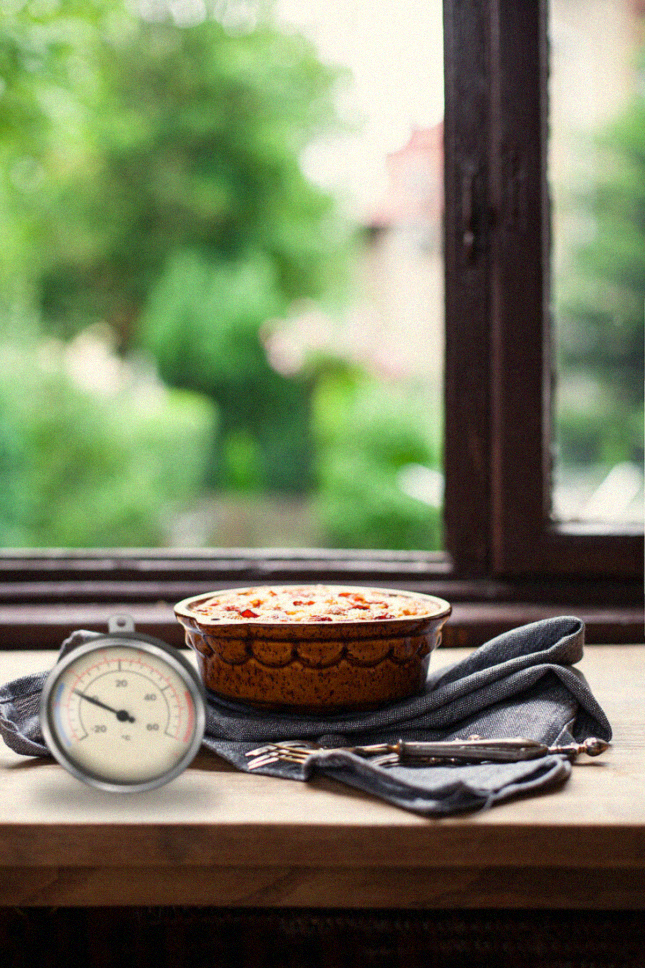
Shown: **0** °C
